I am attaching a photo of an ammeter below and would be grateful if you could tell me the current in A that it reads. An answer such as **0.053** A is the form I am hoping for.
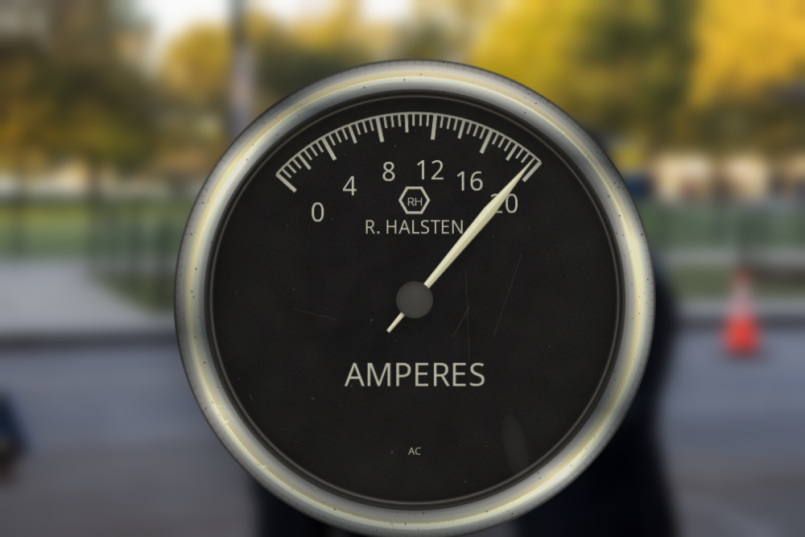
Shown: **19.5** A
